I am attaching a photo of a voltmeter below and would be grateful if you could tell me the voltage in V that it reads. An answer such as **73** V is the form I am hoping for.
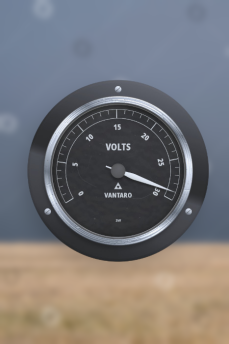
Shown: **29** V
